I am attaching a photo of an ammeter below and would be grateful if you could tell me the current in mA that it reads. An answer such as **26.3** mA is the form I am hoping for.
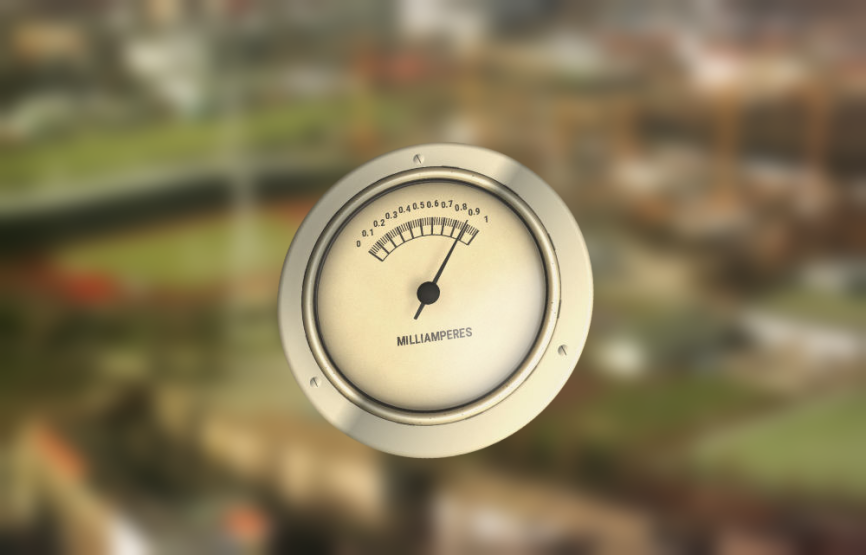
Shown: **0.9** mA
